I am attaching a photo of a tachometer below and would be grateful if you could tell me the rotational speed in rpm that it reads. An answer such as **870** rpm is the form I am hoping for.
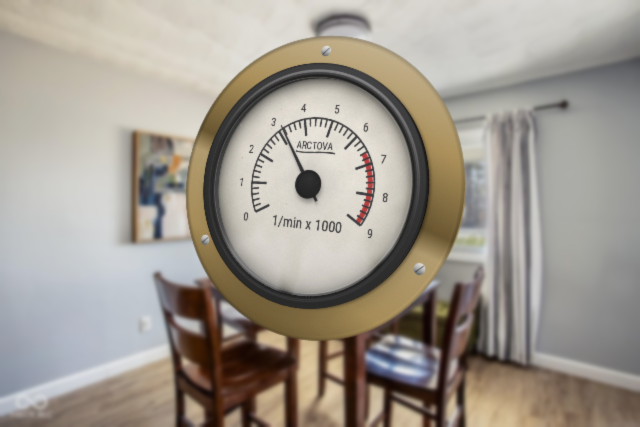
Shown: **3200** rpm
